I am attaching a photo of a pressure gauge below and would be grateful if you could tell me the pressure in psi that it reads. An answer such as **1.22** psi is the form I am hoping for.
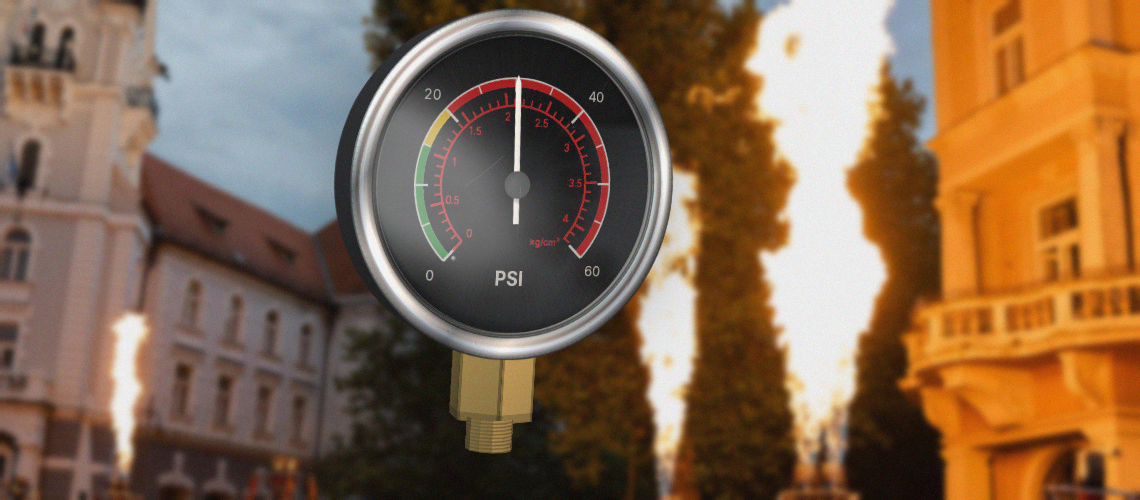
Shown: **30** psi
